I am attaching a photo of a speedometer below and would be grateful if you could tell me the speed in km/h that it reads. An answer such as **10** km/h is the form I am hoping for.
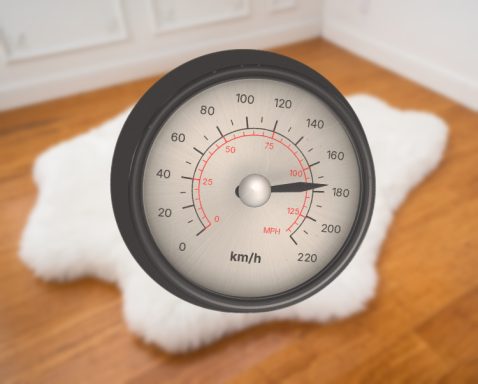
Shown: **175** km/h
